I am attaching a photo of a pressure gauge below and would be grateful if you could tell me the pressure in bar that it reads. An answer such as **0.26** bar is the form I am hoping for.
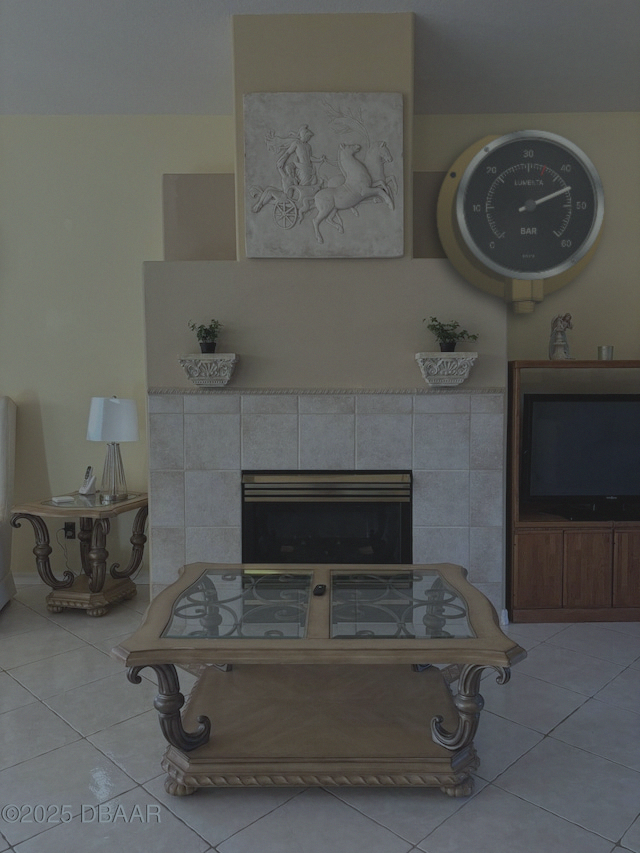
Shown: **45** bar
